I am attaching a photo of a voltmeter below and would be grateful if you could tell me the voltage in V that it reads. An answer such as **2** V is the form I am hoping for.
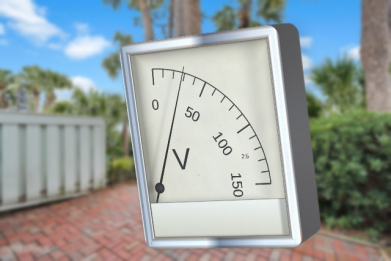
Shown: **30** V
